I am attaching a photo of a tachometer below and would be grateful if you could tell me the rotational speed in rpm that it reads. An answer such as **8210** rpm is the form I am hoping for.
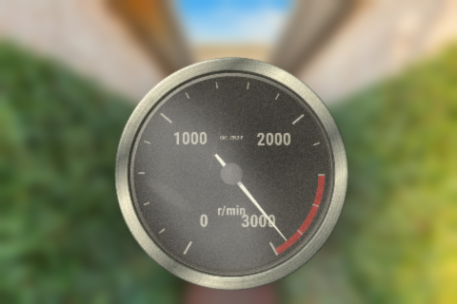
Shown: **2900** rpm
